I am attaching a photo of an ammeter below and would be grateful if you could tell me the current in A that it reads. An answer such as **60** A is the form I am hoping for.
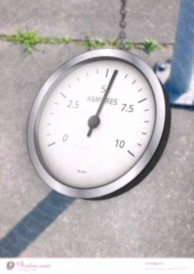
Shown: **5.5** A
